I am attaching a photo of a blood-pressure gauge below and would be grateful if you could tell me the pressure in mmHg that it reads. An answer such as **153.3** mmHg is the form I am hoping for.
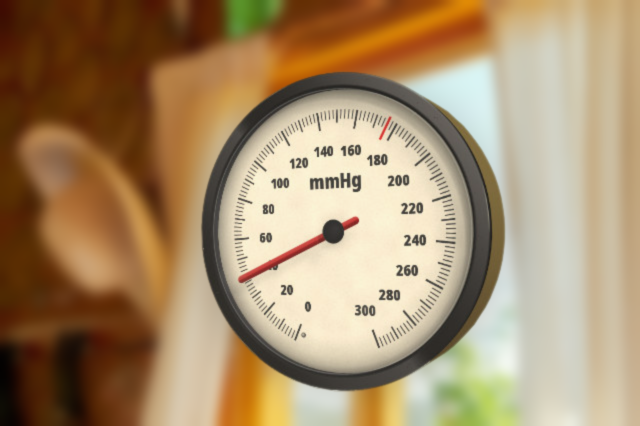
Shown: **40** mmHg
